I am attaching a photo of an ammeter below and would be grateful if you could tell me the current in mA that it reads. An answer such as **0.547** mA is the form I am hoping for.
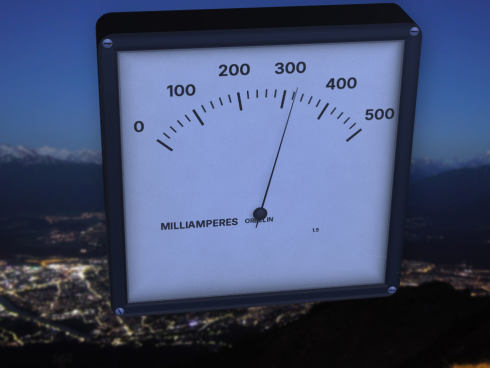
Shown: **320** mA
